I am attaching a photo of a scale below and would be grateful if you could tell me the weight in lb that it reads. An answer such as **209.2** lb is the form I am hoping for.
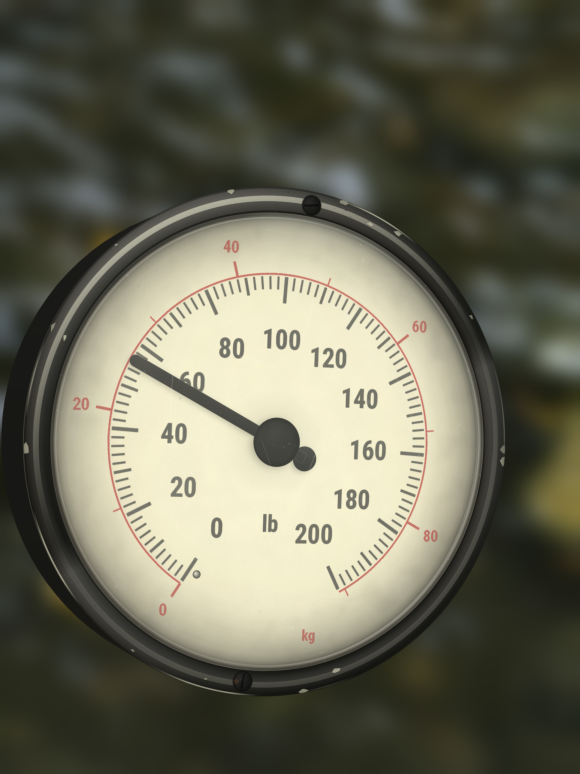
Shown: **56** lb
